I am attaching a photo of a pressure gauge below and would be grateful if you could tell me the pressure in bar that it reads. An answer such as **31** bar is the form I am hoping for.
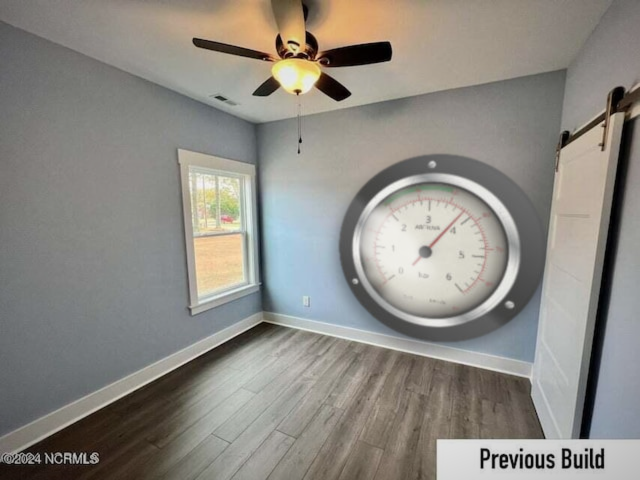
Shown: **3.8** bar
